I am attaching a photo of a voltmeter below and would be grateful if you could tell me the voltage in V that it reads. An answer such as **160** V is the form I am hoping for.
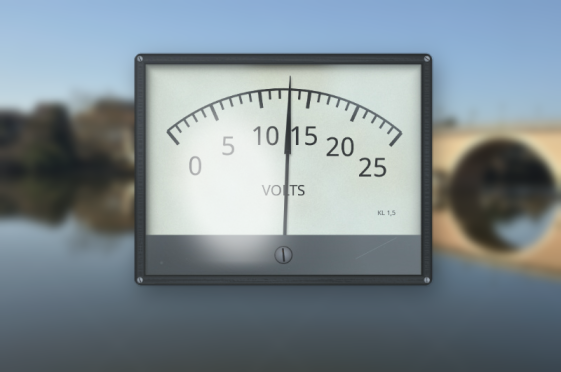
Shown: **13** V
